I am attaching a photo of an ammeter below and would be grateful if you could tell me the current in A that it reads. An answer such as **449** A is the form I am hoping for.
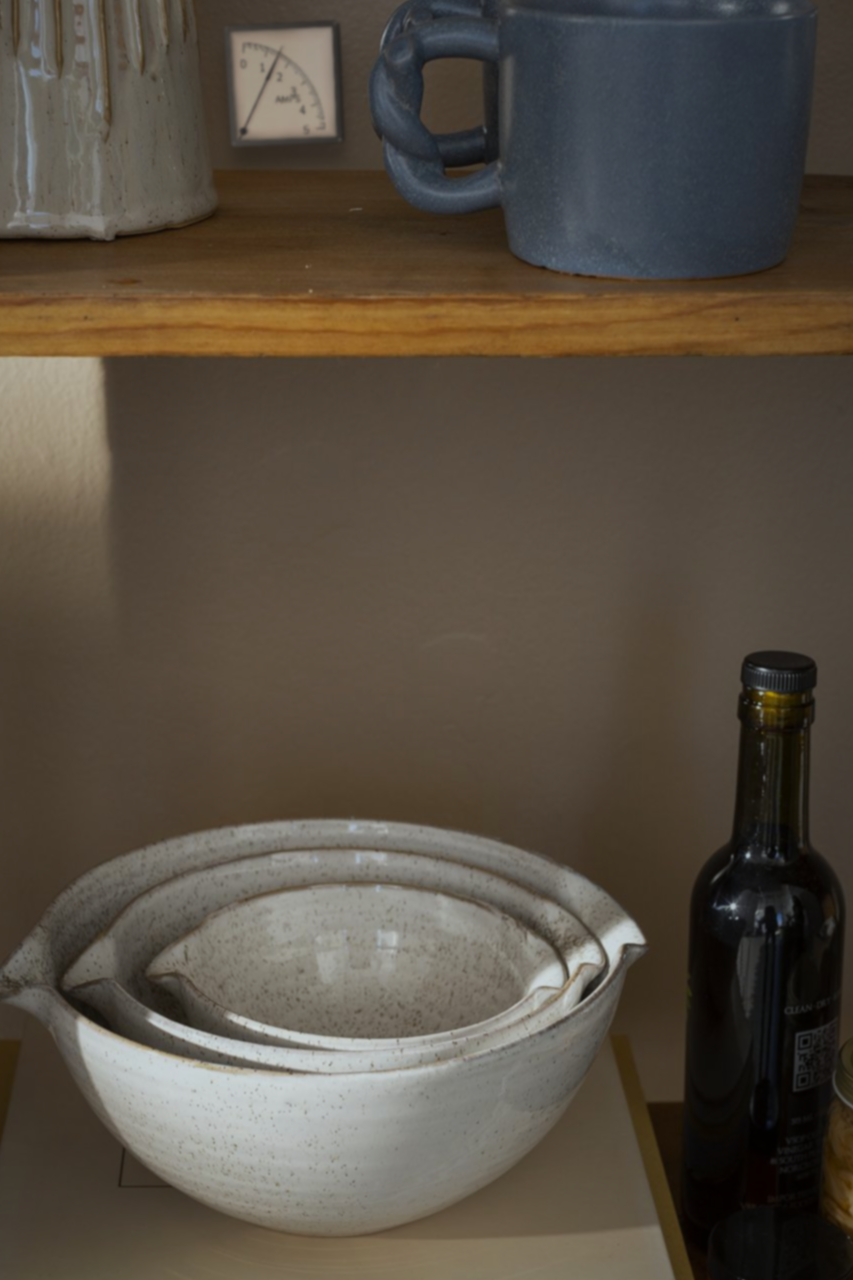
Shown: **1.5** A
